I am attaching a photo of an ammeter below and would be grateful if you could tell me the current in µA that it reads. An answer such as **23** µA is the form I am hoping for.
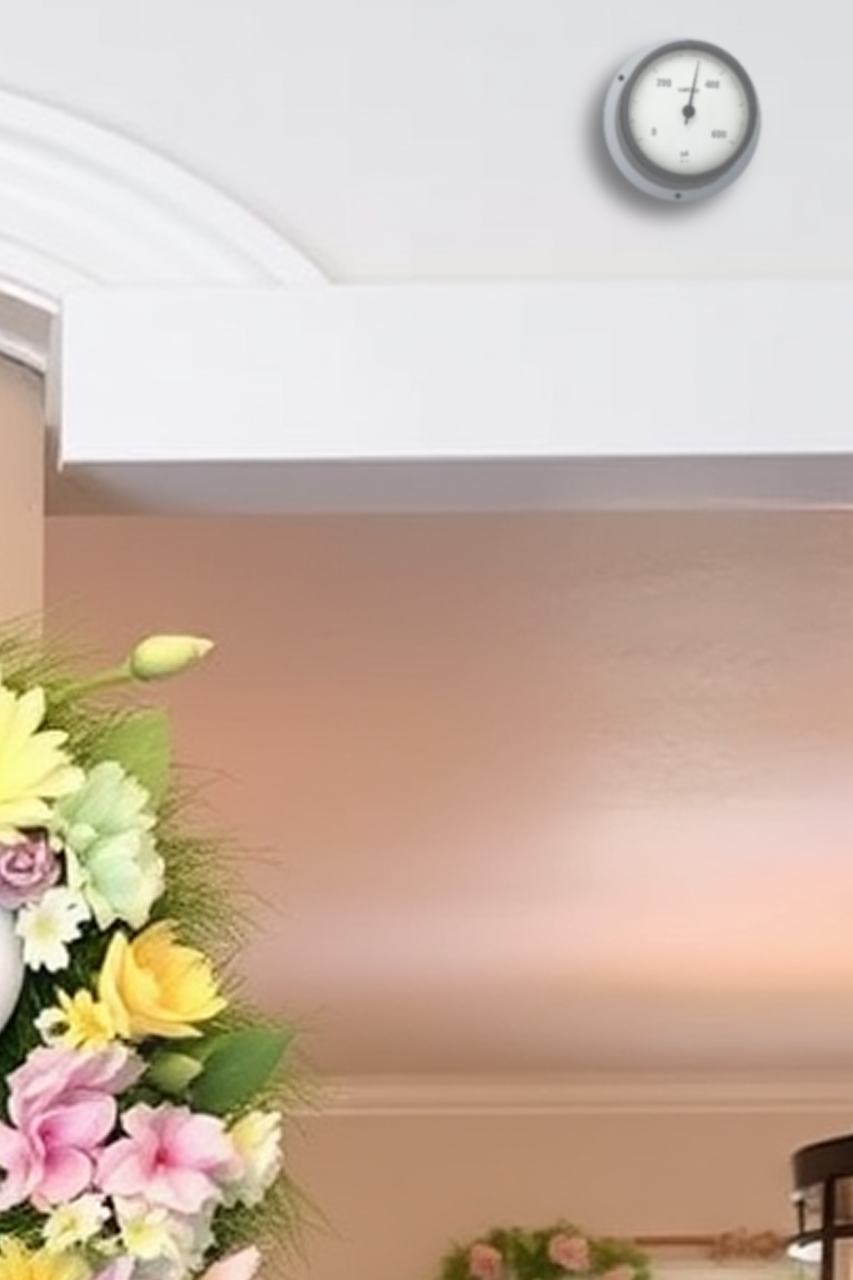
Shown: **325** µA
